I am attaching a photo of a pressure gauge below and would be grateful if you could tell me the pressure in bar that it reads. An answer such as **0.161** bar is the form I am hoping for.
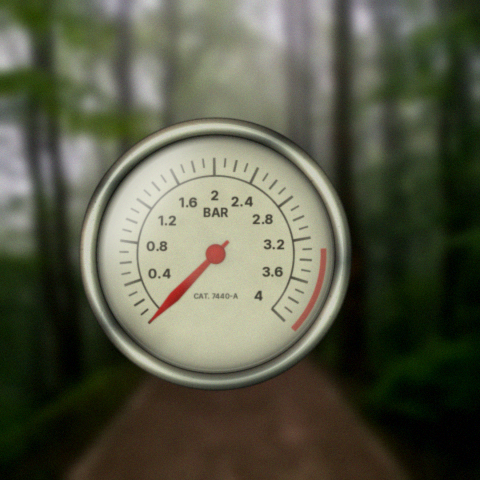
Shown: **0** bar
